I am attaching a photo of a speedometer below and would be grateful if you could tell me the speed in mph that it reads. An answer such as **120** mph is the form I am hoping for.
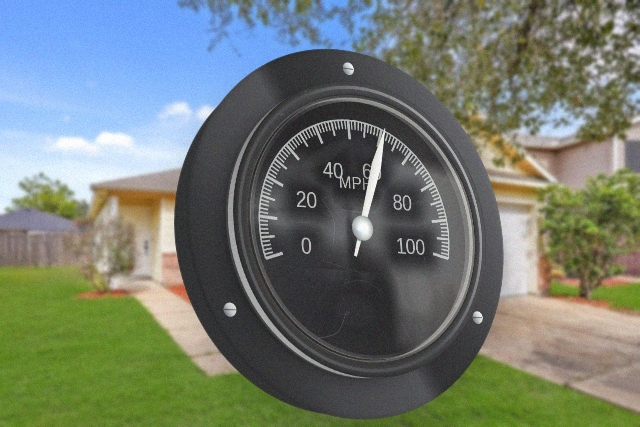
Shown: **60** mph
